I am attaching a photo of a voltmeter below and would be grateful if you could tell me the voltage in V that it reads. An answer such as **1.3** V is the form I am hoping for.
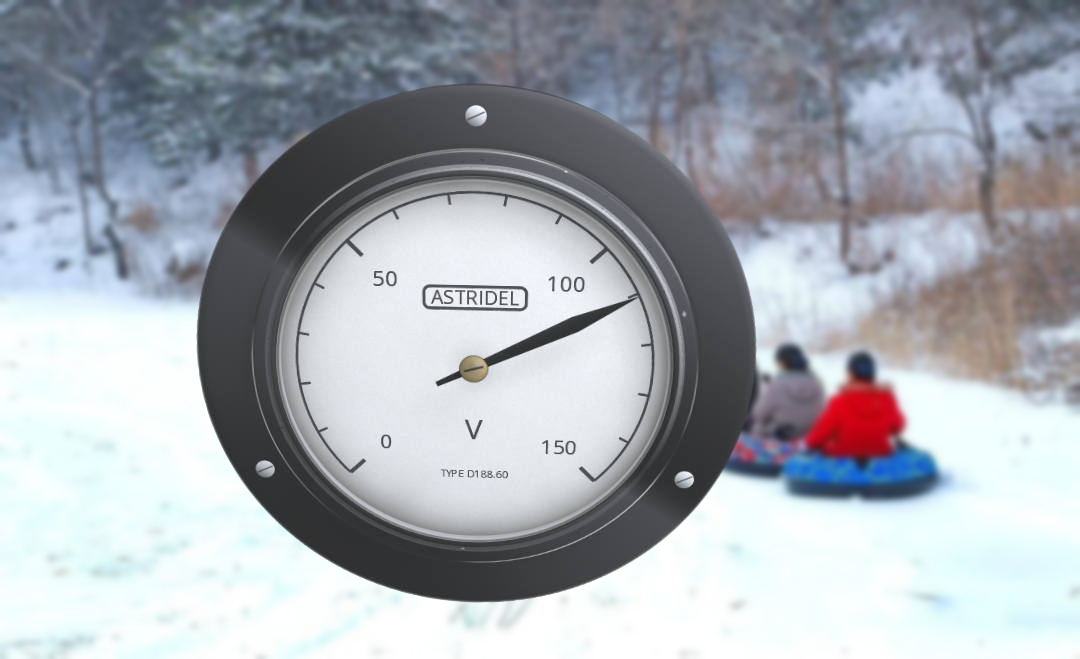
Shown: **110** V
